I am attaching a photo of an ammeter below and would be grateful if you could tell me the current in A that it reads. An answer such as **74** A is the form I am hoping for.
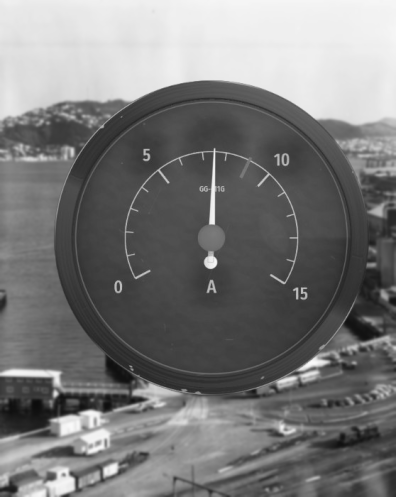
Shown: **7.5** A
